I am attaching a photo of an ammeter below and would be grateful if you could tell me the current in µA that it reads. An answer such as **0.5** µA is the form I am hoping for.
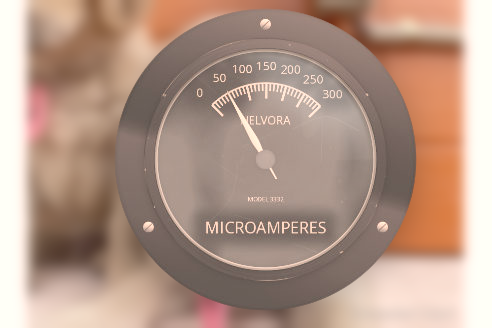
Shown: **50** µA
